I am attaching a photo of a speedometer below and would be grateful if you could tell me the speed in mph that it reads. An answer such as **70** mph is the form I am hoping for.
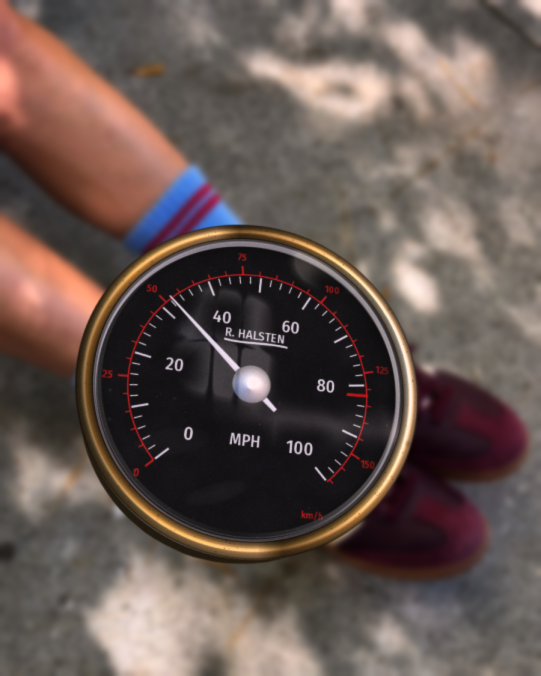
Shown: **32** mph
